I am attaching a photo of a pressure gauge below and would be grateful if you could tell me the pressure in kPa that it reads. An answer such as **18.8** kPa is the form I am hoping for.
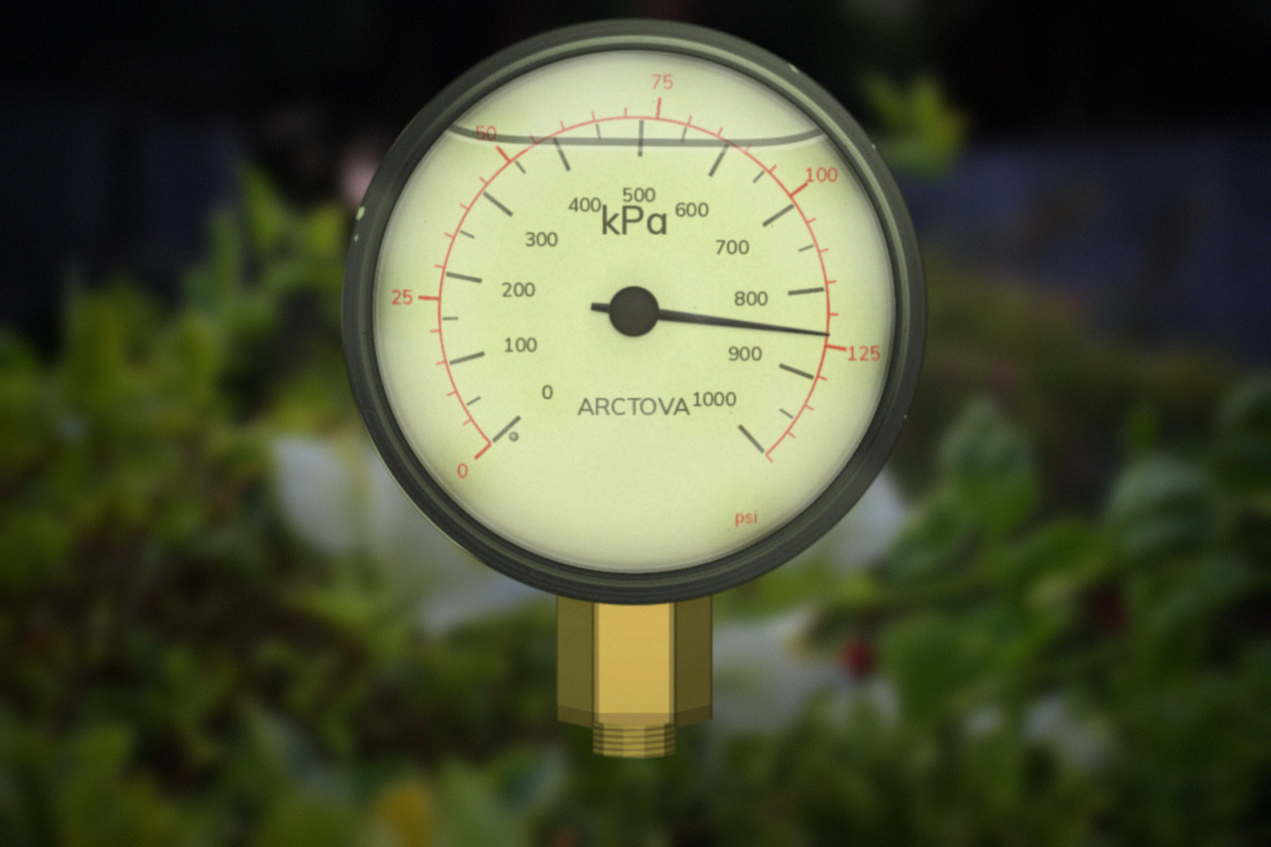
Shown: **850** kPa
